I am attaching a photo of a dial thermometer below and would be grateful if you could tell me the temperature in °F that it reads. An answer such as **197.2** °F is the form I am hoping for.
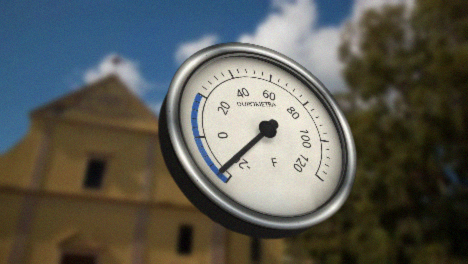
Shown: **-16** °F
